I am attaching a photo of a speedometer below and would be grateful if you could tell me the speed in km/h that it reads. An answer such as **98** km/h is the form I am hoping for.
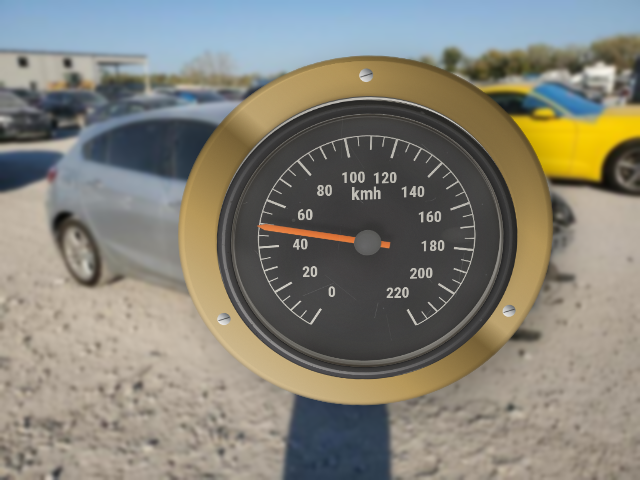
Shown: **50** km/h
